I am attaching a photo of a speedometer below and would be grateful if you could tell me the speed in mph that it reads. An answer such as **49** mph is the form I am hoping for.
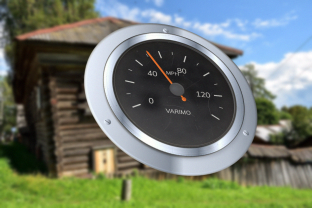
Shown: **50** mph
